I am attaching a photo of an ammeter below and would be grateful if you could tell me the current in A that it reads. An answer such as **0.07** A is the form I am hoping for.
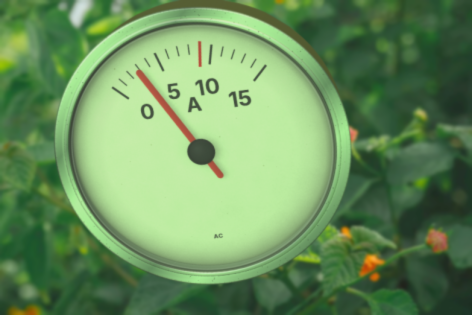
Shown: **3** A
